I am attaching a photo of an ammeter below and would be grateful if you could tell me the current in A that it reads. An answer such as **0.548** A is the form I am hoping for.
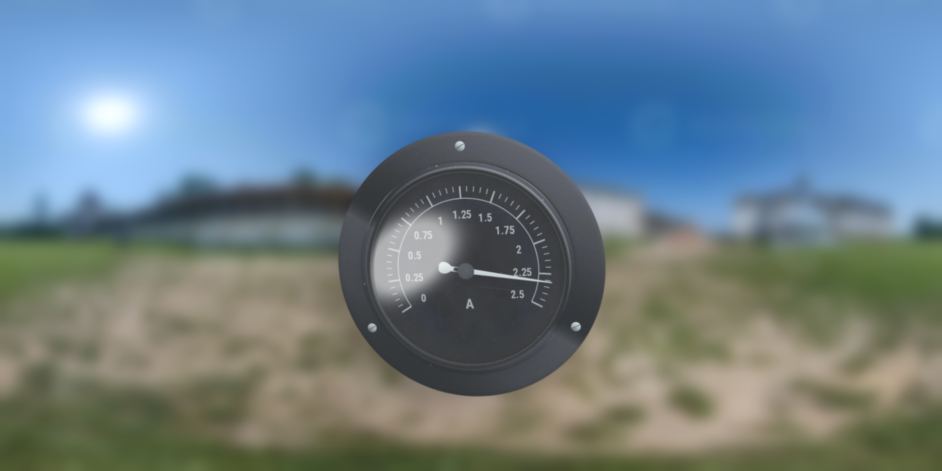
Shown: **2.3** A
